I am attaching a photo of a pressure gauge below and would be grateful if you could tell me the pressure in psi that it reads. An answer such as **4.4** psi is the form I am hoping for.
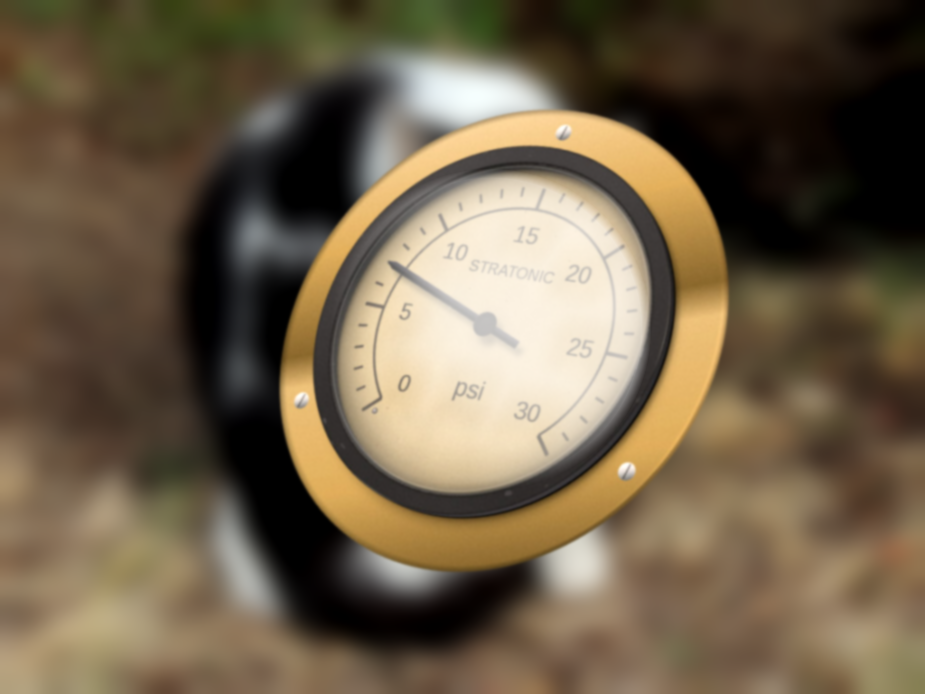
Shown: **7** psi
